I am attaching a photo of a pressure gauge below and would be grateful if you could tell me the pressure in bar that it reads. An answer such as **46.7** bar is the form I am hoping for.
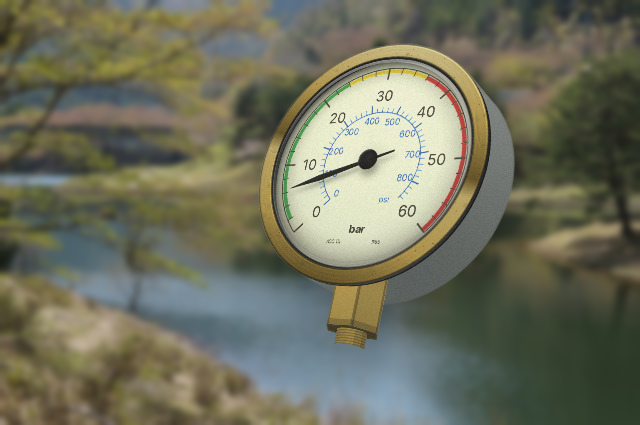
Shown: **6** bar
